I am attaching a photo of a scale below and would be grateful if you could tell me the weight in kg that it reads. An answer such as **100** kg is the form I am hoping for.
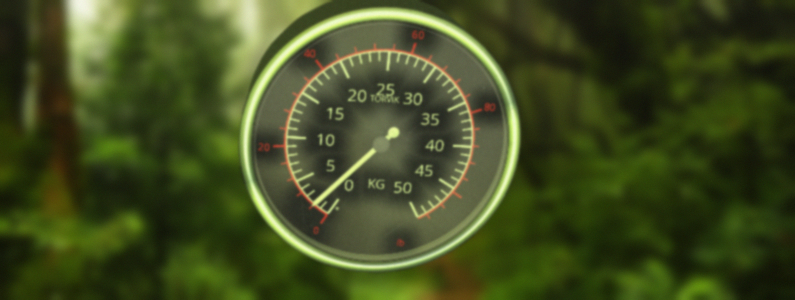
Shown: **2** kg
